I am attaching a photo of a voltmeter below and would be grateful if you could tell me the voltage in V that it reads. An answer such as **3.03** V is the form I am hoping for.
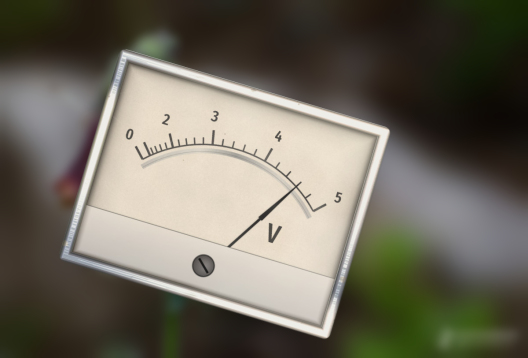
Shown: **4.6** V
